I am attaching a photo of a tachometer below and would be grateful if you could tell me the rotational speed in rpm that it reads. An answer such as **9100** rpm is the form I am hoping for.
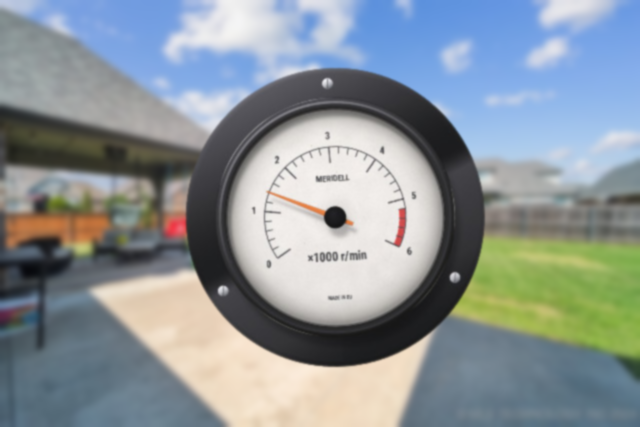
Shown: **1400** rpm
